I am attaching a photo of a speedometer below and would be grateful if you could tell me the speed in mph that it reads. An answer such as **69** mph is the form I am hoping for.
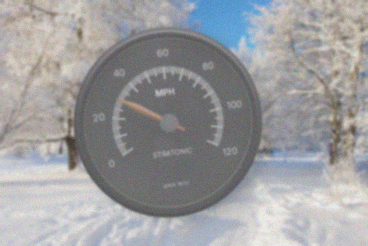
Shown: **30** mph
